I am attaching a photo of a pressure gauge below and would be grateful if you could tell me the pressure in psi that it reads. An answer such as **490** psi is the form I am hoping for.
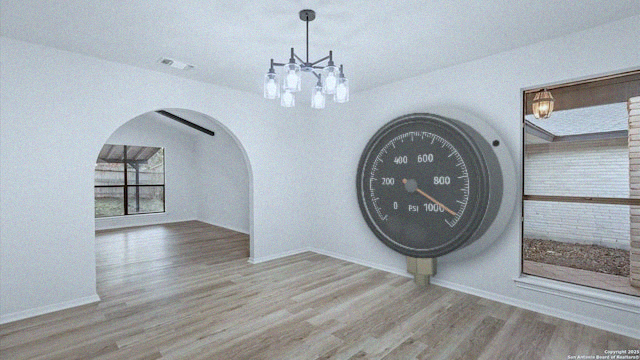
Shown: **950** psi
